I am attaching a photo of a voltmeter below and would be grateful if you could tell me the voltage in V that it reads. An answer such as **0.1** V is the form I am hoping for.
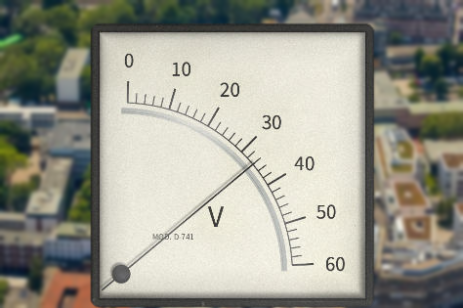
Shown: **34** V
